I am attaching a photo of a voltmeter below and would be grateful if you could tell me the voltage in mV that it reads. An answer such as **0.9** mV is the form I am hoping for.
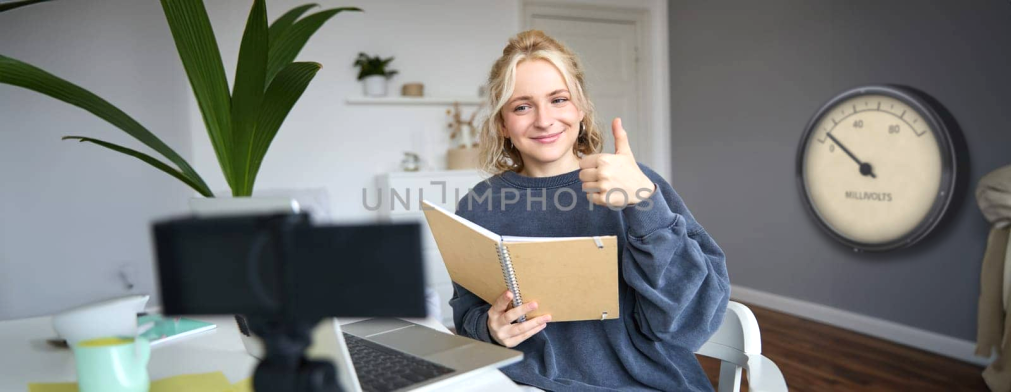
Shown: **10** mV
